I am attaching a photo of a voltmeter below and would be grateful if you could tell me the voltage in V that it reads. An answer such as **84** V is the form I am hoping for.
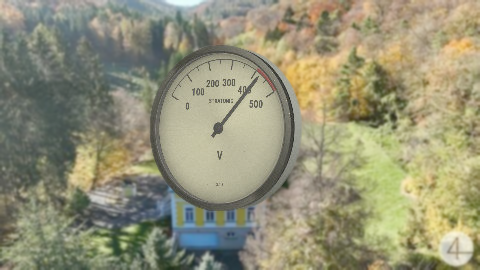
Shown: **425** V
